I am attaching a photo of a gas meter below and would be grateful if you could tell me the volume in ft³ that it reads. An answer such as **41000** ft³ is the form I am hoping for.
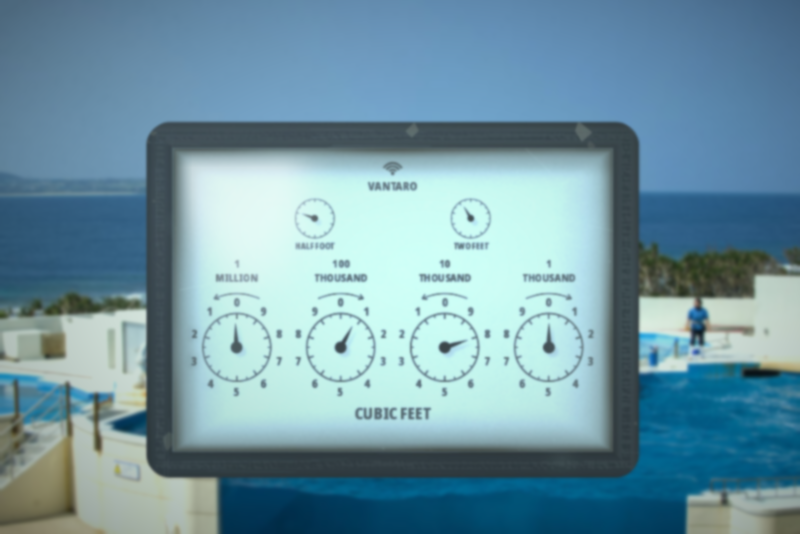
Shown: **8000** ft³
